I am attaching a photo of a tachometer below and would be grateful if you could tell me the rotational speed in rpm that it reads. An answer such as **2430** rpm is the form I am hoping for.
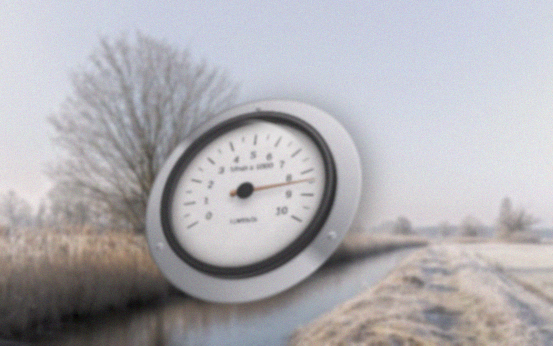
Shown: **8500** rpm
